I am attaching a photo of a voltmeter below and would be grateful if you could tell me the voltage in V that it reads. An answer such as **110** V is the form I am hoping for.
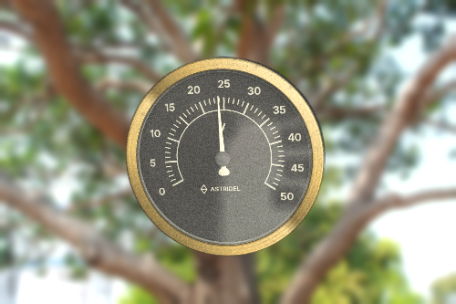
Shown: **24** V
